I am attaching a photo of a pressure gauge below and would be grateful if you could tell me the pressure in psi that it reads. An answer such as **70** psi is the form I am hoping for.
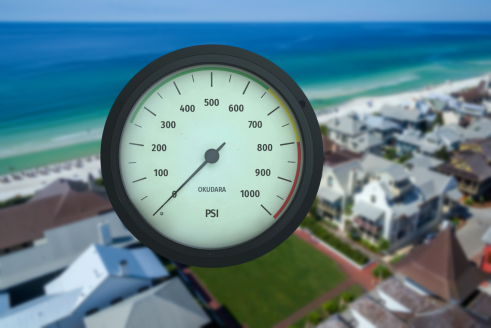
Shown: **0** psi
